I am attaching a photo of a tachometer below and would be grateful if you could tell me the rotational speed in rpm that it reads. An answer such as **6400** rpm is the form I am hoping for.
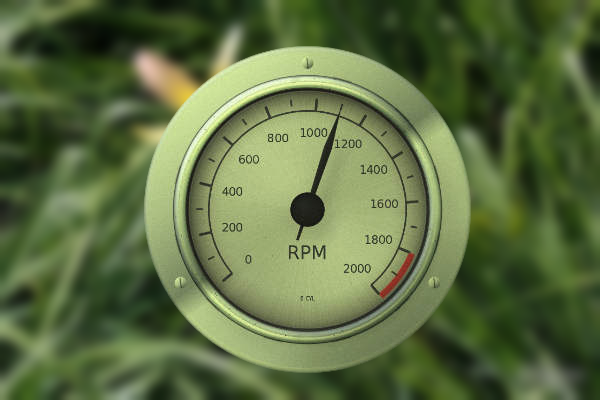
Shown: **1100** rpm
